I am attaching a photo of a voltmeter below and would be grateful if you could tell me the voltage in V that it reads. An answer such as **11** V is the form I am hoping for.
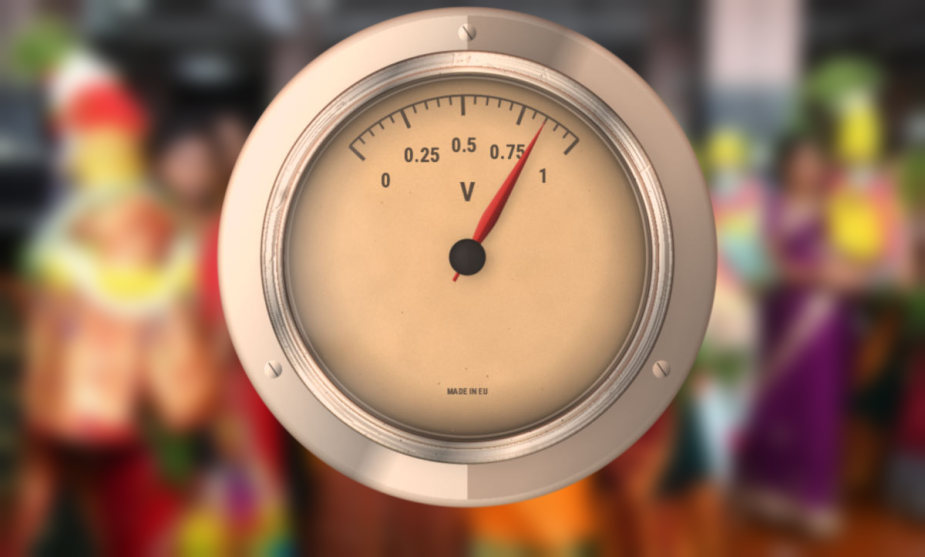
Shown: **0.85** V
